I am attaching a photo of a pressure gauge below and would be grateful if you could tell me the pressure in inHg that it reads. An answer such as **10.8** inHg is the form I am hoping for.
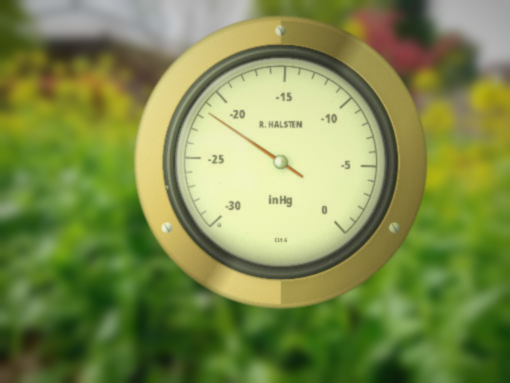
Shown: **-21.5** inHg
